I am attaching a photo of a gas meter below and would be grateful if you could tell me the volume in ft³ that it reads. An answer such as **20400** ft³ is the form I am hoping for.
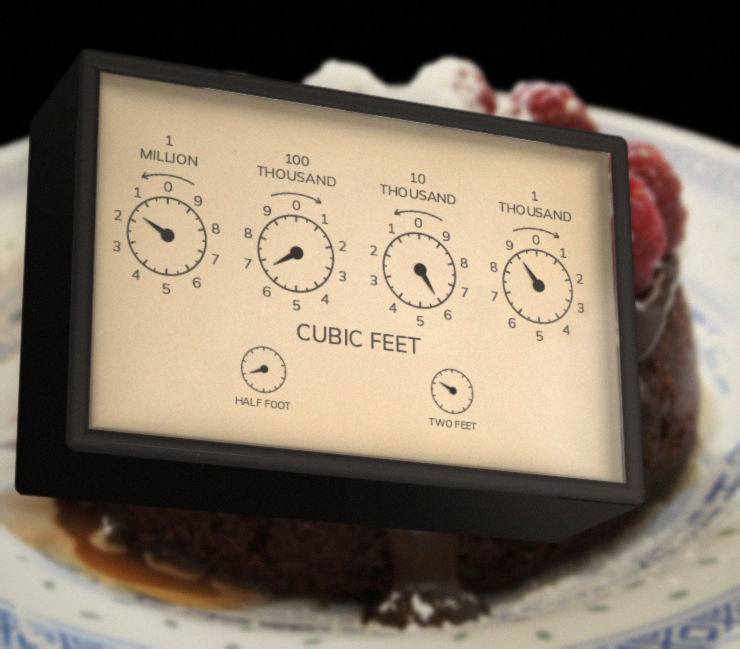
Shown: **165900** ft³
